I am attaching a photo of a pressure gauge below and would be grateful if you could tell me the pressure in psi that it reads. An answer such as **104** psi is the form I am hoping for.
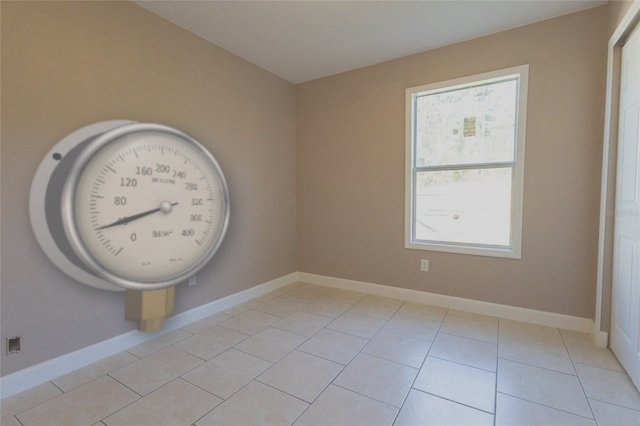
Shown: **40** psi
